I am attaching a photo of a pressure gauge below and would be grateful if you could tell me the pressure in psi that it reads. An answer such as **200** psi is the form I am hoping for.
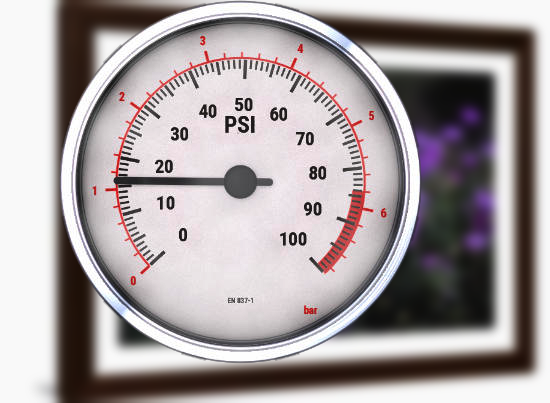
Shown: **16** psi
